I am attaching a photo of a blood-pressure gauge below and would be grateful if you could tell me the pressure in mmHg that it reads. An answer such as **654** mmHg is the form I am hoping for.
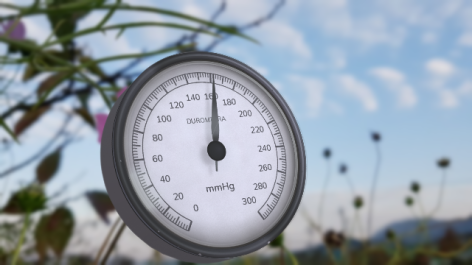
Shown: **160** mmHg
